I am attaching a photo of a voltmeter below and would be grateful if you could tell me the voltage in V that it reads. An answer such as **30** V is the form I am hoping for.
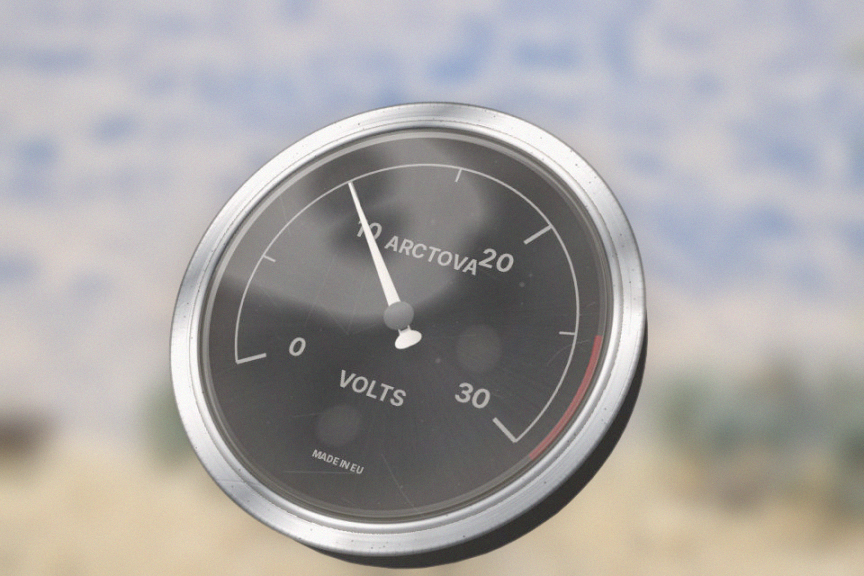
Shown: **10** V
